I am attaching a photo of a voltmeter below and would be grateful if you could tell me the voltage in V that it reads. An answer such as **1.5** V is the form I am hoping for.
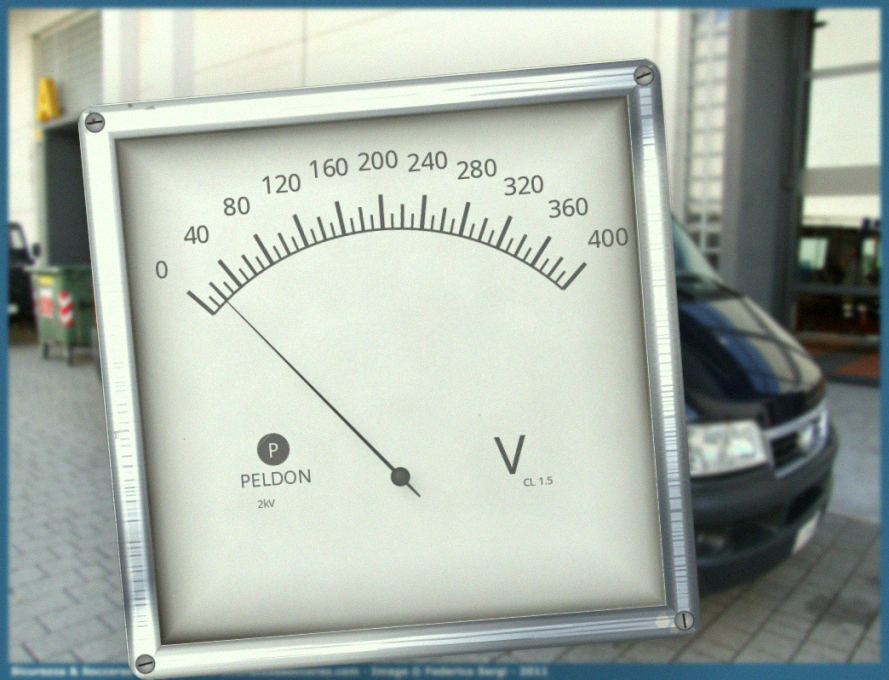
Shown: **20** V
